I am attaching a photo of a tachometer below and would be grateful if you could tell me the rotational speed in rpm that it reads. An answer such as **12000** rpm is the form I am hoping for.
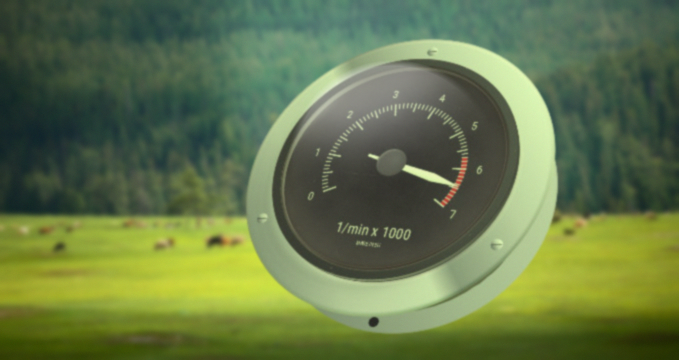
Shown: **6500** rpm
